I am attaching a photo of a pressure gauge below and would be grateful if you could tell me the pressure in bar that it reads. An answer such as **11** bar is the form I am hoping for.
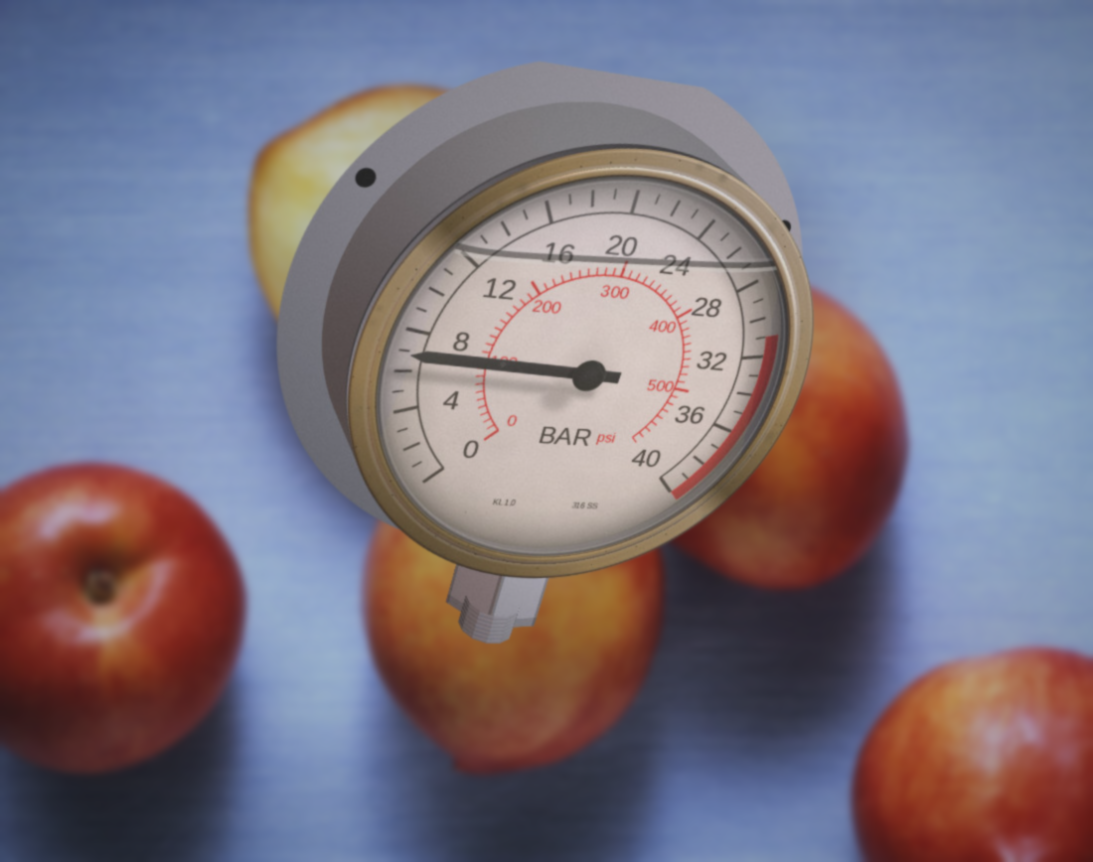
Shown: **7** bar
